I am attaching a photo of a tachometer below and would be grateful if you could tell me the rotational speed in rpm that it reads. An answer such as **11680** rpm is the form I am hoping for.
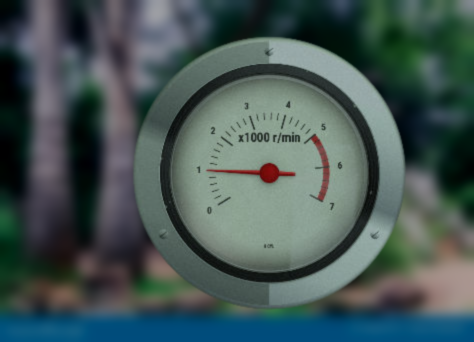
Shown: **1000** rpm
